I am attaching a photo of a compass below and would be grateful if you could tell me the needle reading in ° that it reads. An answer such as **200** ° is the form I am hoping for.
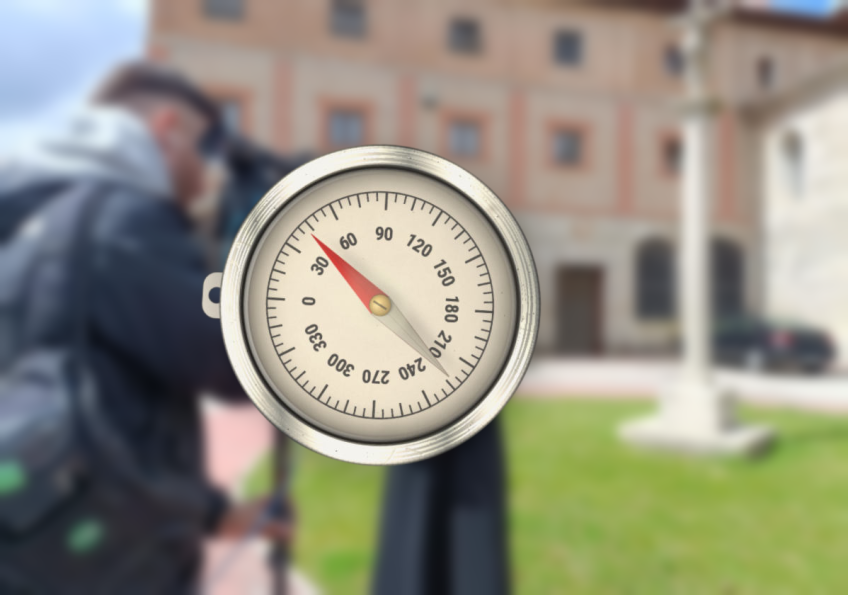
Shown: **42.5** °
